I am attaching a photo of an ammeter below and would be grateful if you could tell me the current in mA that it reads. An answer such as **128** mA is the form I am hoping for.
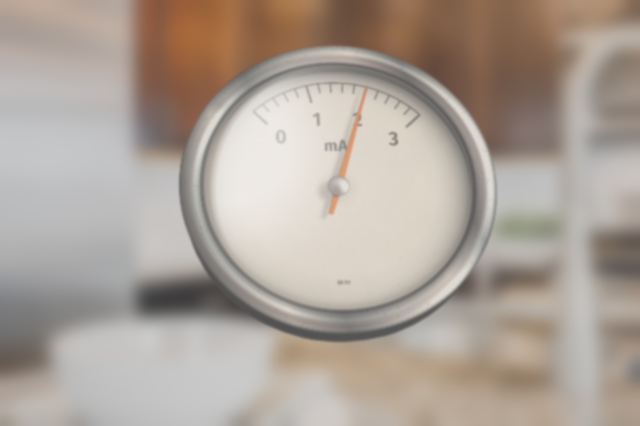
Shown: **2** mA
